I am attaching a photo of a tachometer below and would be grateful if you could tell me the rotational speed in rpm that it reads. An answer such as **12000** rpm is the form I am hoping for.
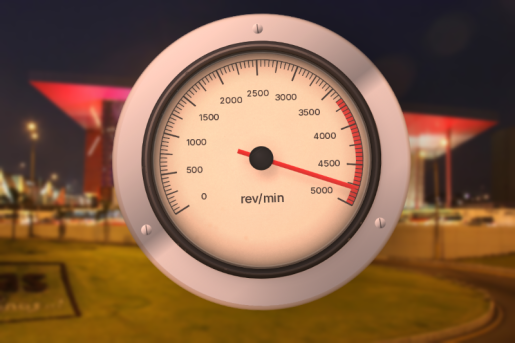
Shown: **4800** rpm
